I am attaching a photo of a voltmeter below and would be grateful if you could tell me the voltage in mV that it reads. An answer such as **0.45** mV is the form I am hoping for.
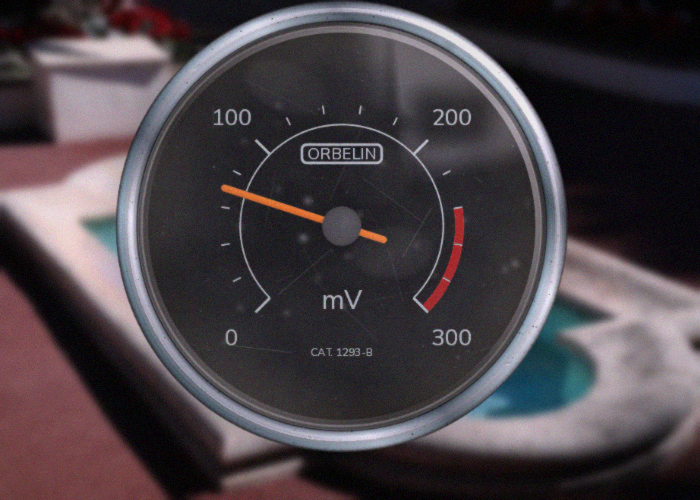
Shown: **70** mV
